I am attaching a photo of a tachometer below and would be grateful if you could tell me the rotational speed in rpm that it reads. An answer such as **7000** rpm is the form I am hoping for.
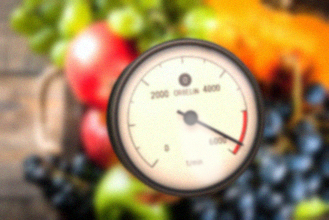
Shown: **5750** rpm
